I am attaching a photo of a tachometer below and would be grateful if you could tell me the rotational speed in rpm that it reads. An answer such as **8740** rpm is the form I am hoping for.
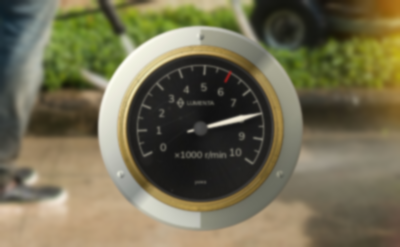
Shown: **8000** rpm
